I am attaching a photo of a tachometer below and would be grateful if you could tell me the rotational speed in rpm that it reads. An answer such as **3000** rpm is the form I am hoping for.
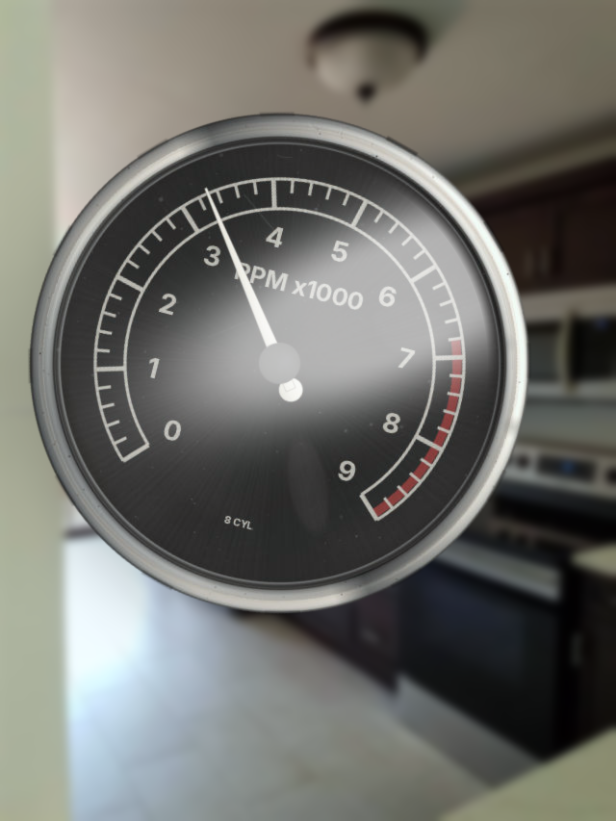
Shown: **3300** rpm
